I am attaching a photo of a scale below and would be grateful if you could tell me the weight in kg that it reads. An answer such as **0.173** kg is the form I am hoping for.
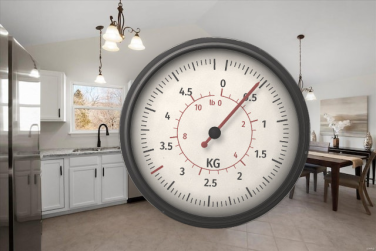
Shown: **0.45** kg
